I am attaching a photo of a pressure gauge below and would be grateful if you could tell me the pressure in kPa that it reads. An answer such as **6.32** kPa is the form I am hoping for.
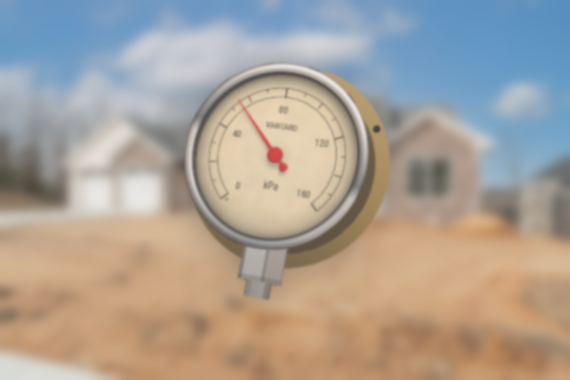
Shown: **55** kPa
